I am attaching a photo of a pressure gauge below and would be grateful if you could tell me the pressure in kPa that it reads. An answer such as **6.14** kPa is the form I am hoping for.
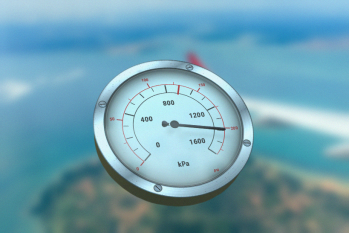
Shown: **1400** kPa
